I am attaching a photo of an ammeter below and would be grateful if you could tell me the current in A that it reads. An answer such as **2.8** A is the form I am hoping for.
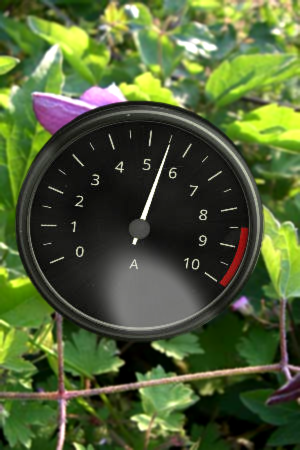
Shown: **5.5** A
